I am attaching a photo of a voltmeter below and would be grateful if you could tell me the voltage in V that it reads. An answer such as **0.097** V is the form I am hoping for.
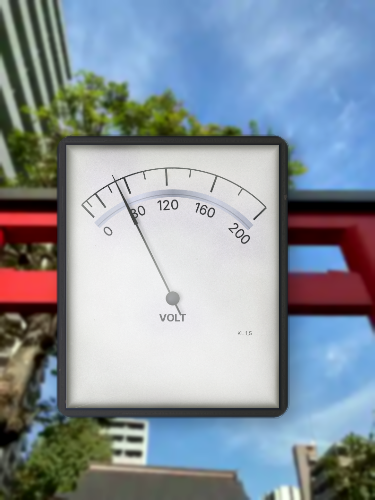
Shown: **70** V
